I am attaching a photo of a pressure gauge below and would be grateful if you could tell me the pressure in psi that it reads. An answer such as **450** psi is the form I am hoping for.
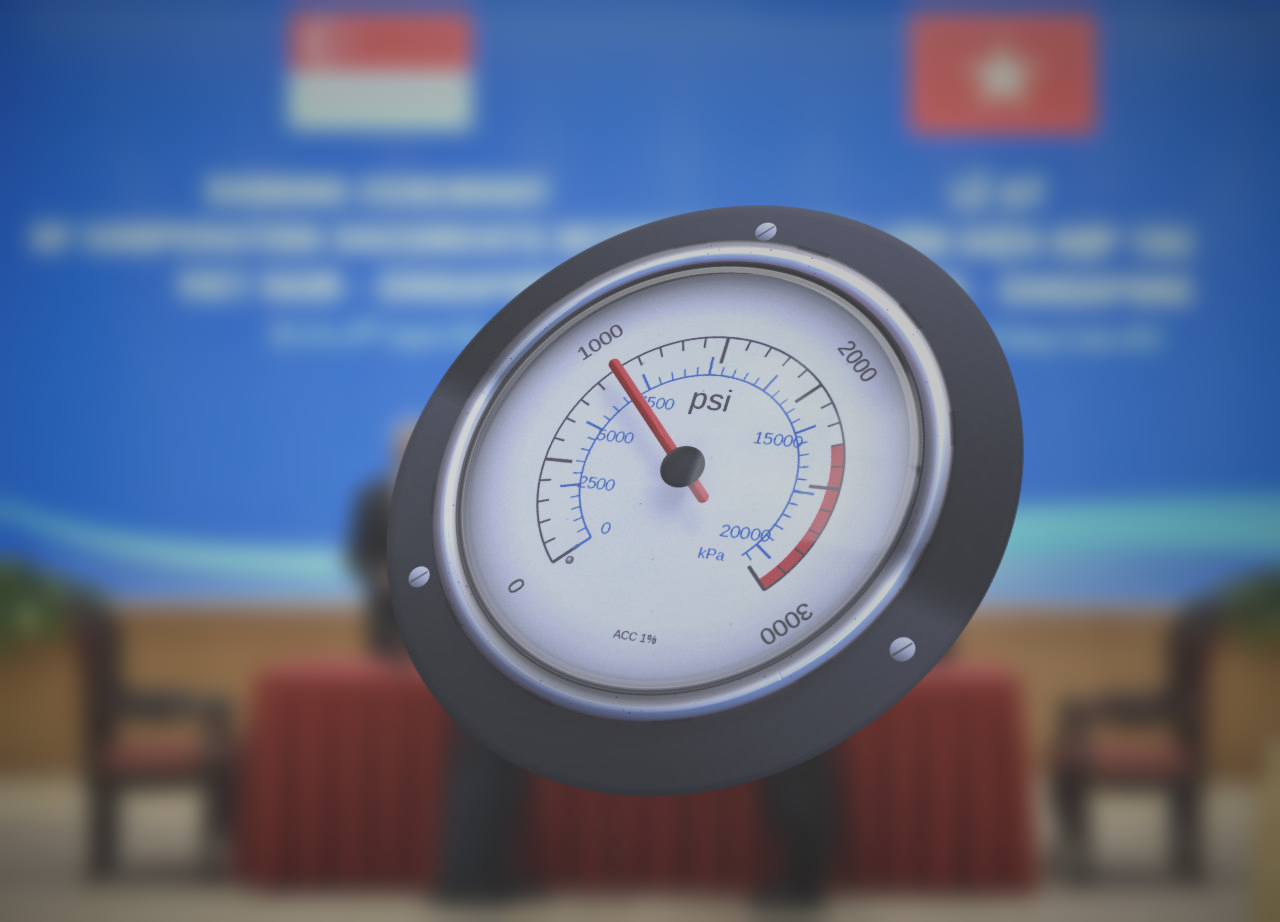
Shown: **1000** psi
